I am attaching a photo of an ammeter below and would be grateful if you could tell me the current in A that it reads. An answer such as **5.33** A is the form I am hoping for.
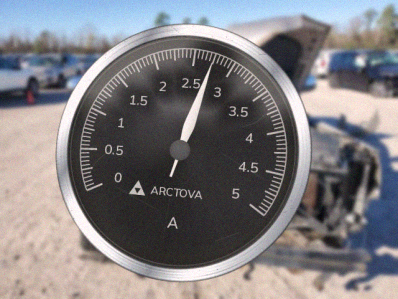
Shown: **2.75** A
